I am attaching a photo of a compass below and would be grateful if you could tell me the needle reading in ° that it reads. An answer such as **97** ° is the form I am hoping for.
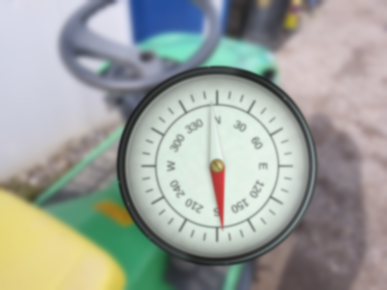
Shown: **175** °
